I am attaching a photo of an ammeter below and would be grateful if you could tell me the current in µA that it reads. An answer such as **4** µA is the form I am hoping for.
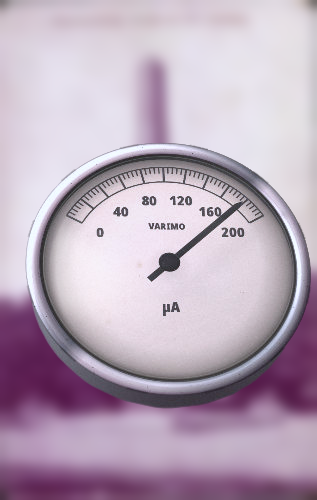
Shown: **180** µA
